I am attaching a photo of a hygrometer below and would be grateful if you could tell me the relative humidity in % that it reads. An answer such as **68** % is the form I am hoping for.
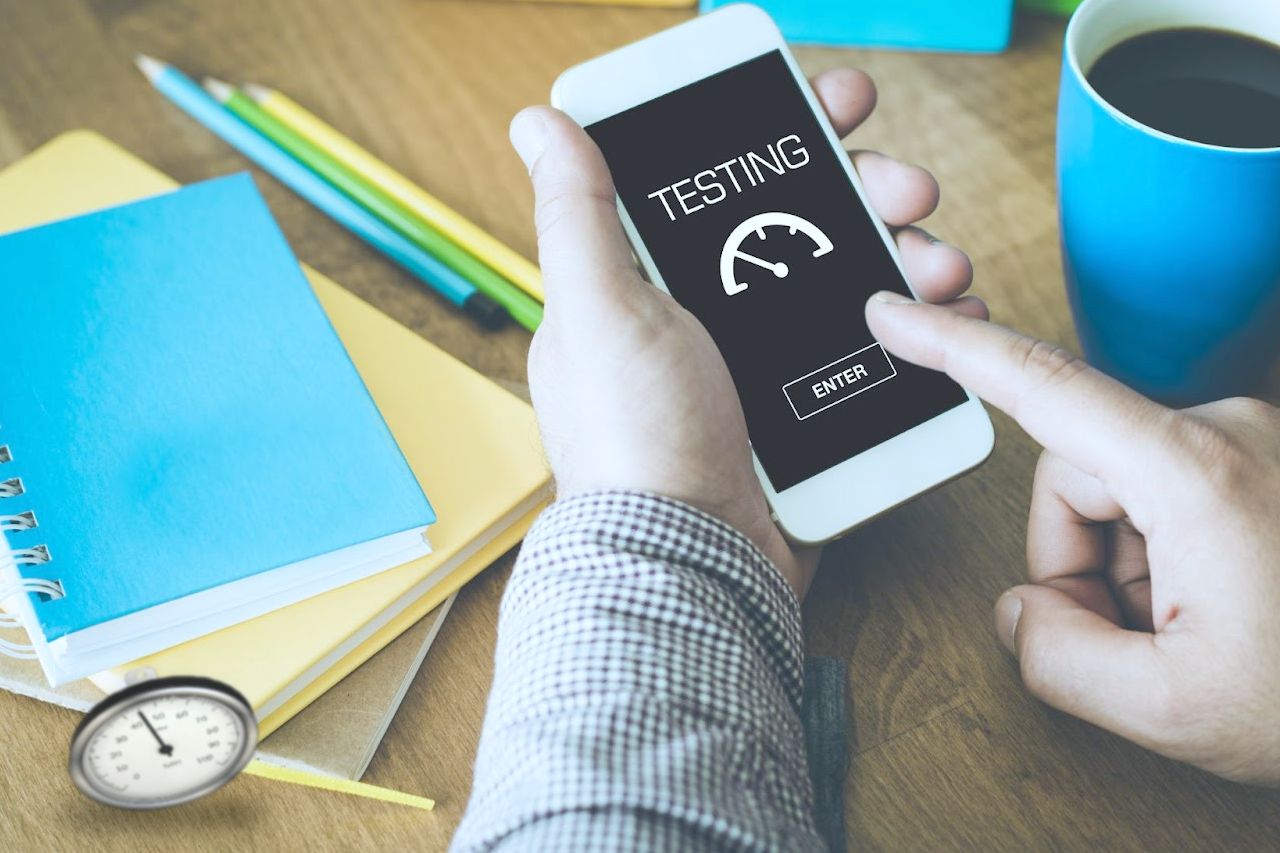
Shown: **45** %
